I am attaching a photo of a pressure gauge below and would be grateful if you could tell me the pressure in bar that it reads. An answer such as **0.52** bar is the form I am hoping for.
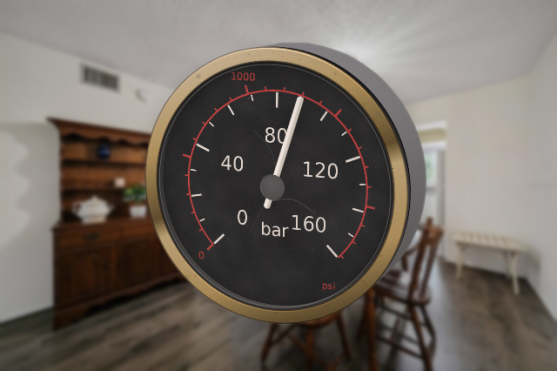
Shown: **90** bar
